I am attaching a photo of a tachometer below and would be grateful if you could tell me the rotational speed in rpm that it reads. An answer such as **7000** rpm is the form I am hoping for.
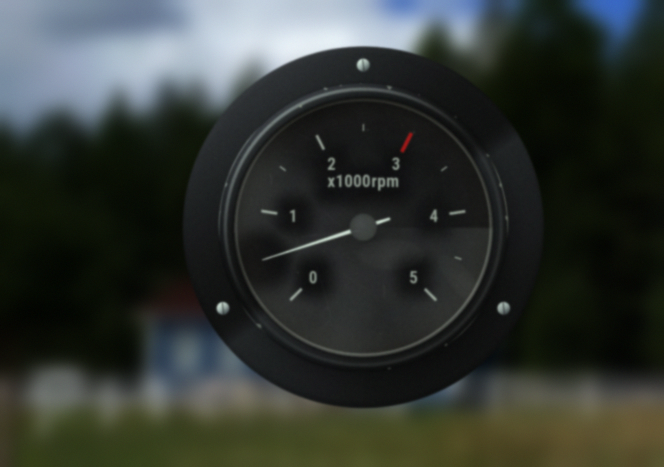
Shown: **500** rpm
